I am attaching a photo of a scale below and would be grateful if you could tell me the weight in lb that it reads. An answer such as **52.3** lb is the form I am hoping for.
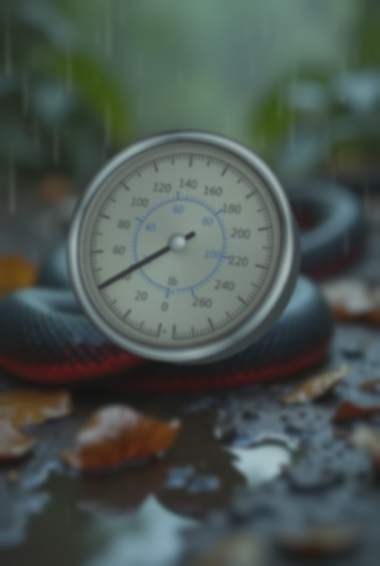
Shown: **40** lb
